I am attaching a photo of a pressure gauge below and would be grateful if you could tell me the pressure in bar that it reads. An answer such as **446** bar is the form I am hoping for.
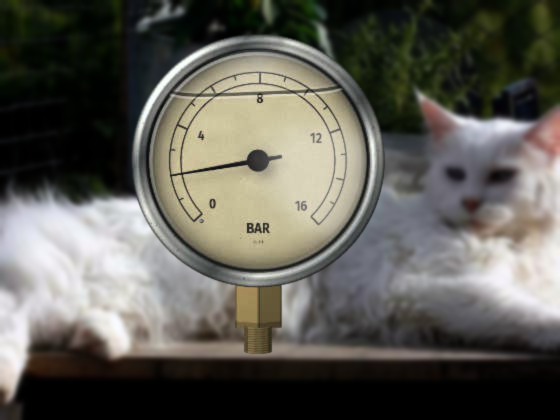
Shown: **2** bar
